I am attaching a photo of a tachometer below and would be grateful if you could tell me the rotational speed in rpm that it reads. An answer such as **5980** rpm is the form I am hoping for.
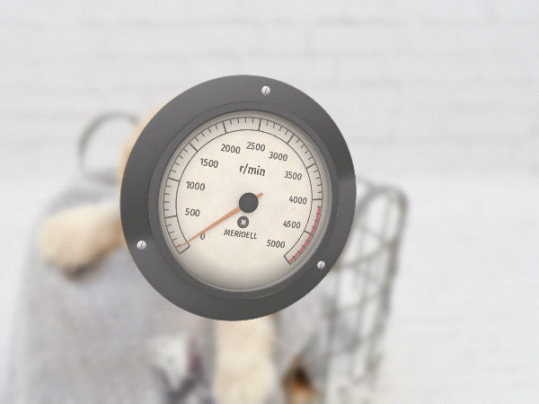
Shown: **100** rpm
